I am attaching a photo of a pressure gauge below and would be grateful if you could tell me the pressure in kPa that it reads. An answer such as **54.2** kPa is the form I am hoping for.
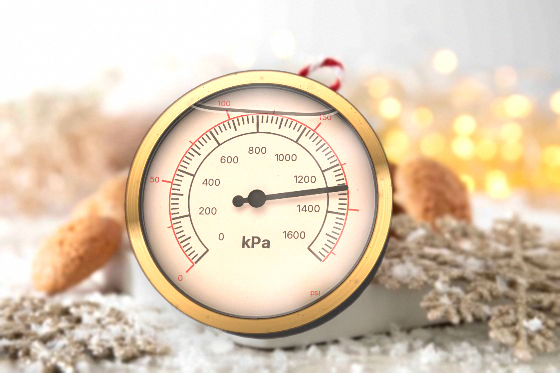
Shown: **1300** kPa
